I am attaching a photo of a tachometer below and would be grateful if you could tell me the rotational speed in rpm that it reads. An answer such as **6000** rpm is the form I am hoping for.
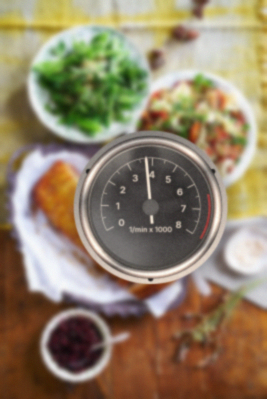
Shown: **3750** rpm
